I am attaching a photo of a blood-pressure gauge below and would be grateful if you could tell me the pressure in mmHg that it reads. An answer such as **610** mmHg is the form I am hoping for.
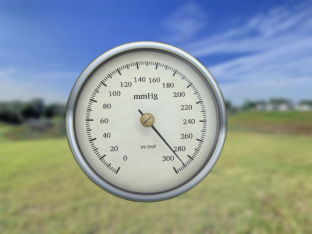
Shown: **290** mmHg
